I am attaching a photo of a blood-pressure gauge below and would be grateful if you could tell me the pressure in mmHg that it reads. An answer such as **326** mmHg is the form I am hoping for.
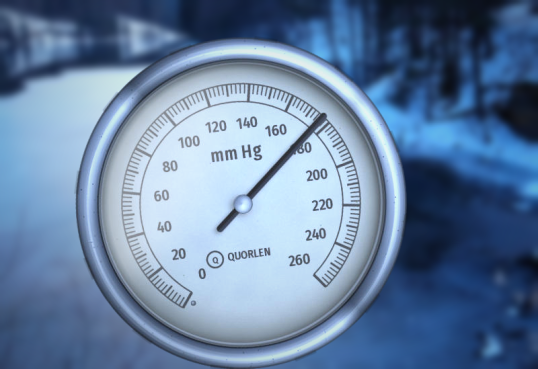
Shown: **176** mmHg
